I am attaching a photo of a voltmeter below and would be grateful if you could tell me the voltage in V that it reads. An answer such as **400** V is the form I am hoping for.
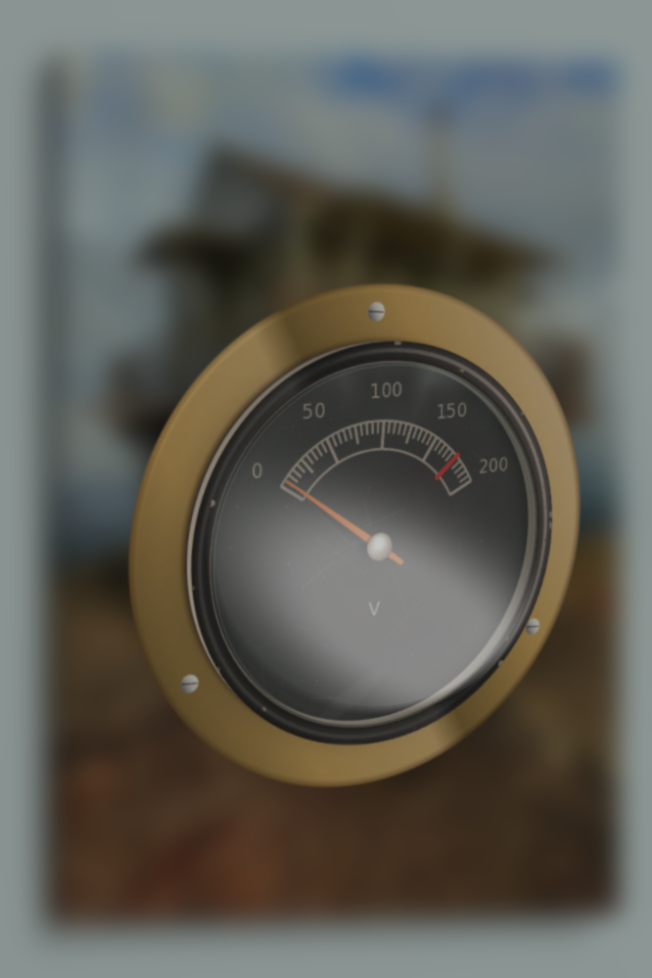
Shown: **5** V
